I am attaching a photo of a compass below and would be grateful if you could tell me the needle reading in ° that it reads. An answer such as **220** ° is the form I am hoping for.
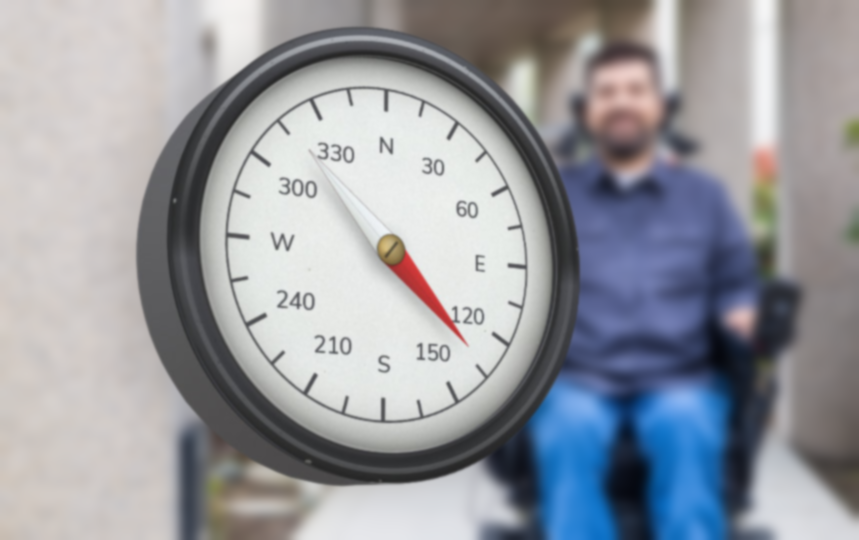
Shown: **135** °
